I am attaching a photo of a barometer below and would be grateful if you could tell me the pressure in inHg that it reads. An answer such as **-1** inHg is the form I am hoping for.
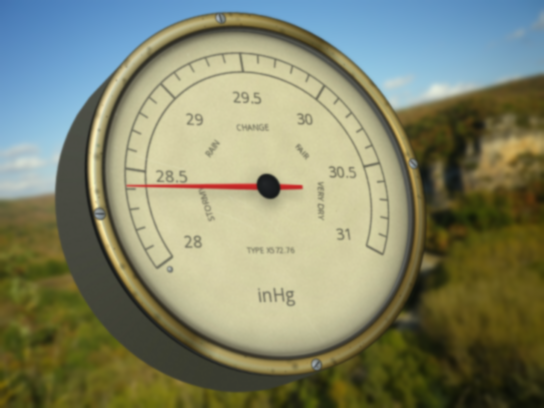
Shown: **28.4** inHg
